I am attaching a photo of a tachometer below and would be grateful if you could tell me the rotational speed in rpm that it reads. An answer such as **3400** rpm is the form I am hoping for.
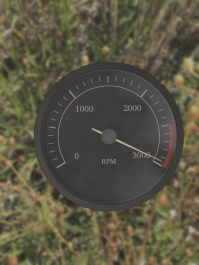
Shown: **2950** rpm
